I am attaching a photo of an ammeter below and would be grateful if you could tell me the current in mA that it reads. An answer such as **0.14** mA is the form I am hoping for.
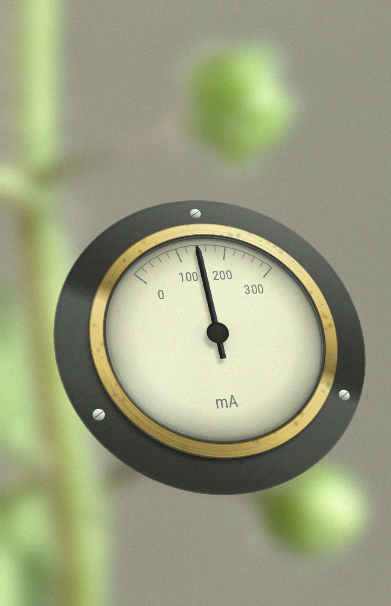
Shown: **140** mA
